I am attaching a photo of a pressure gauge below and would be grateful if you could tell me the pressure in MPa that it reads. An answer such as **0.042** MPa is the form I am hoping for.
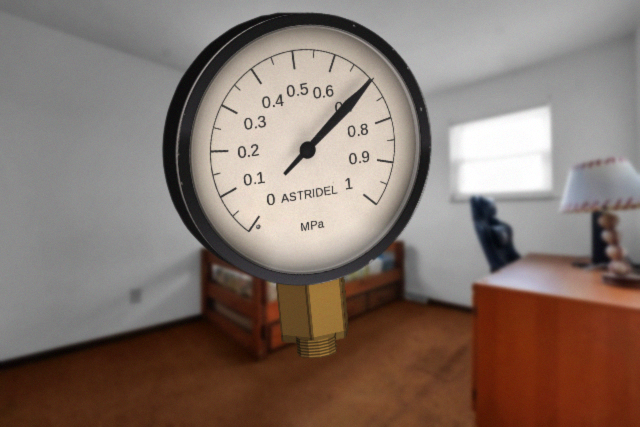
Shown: **0.7** MPa
